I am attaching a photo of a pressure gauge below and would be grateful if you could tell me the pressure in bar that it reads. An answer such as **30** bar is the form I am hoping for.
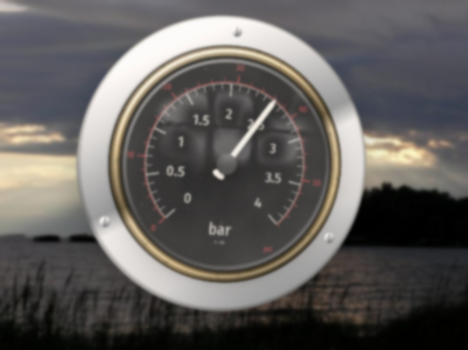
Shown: **2.5** bar
